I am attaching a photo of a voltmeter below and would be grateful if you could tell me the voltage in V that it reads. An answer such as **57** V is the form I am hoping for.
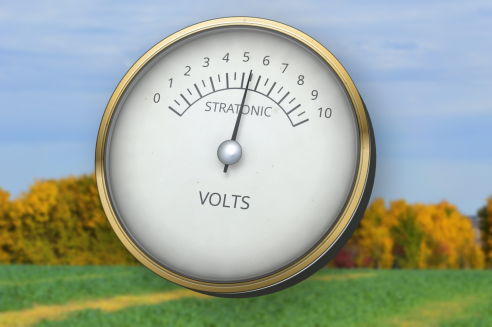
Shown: **5.5** V
